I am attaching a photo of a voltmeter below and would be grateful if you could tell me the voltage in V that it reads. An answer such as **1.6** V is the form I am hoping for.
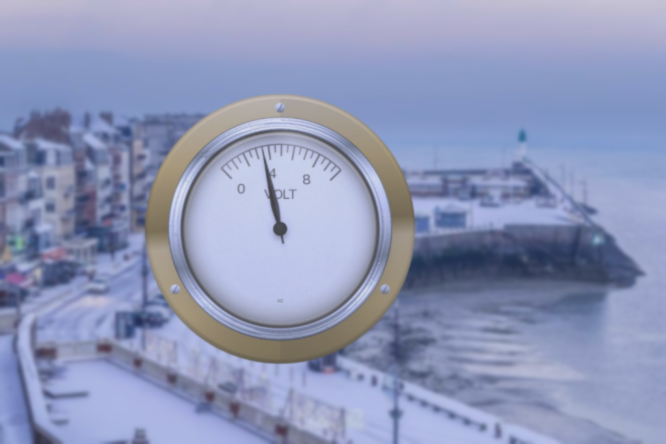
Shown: **3.5** V
